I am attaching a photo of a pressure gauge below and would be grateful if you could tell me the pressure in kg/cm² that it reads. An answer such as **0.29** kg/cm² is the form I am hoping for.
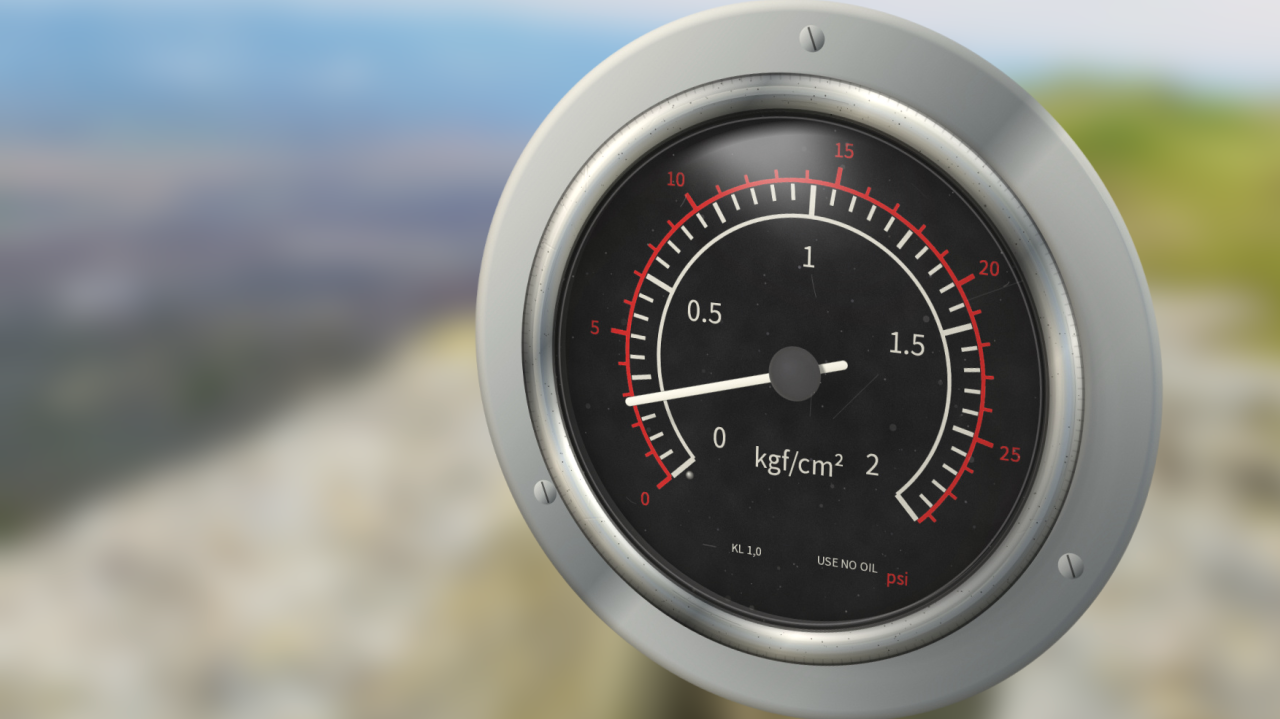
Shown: **0.2** kg/cm²
